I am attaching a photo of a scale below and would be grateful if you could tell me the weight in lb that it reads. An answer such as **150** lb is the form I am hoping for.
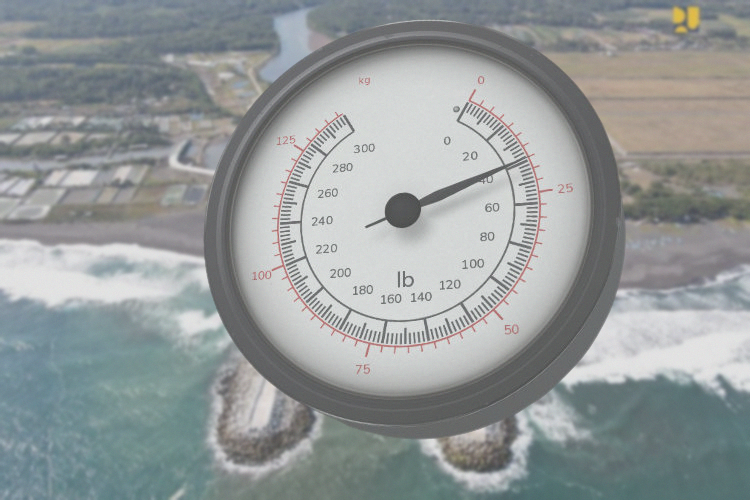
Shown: **40** lb
